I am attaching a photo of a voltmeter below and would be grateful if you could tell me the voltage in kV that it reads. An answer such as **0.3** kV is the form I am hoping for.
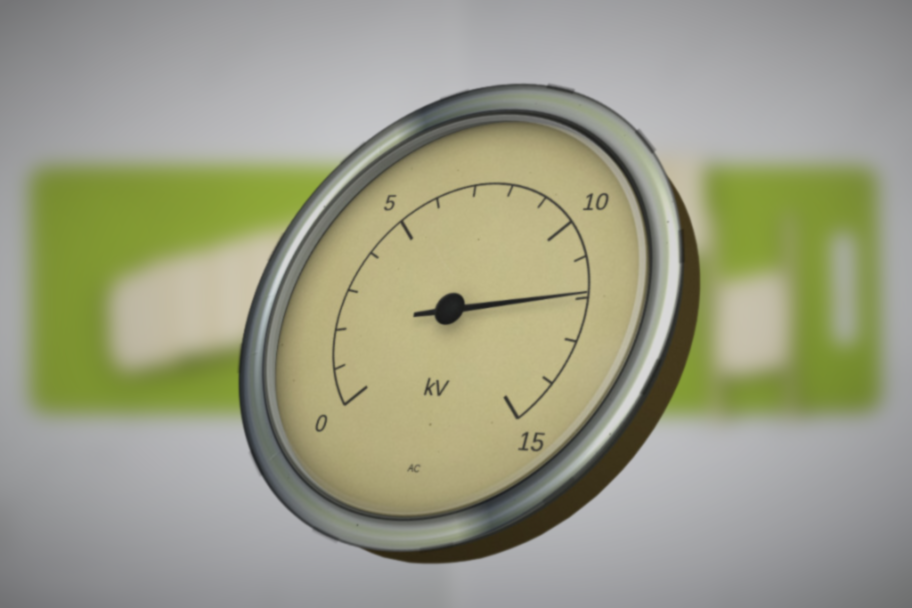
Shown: **12** kV
